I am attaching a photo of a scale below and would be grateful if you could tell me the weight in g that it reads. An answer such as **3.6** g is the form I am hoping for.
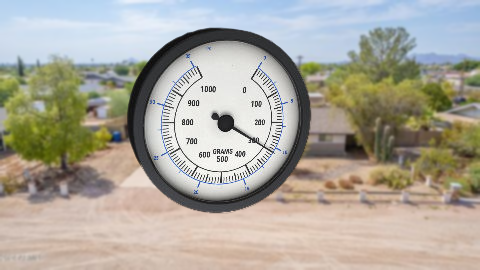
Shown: **300** g
